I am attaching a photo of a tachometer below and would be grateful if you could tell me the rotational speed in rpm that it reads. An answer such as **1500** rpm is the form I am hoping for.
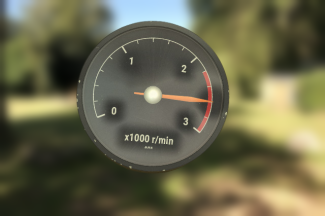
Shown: **2600** rpm
